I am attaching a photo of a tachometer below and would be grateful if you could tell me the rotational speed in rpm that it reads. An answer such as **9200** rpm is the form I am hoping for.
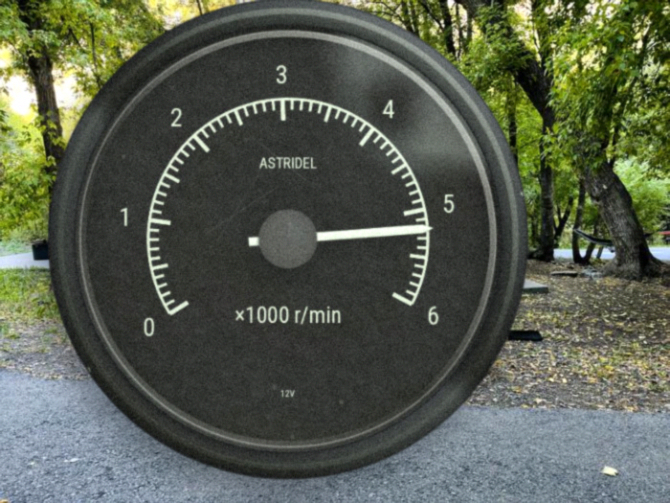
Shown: **5200** rpm
